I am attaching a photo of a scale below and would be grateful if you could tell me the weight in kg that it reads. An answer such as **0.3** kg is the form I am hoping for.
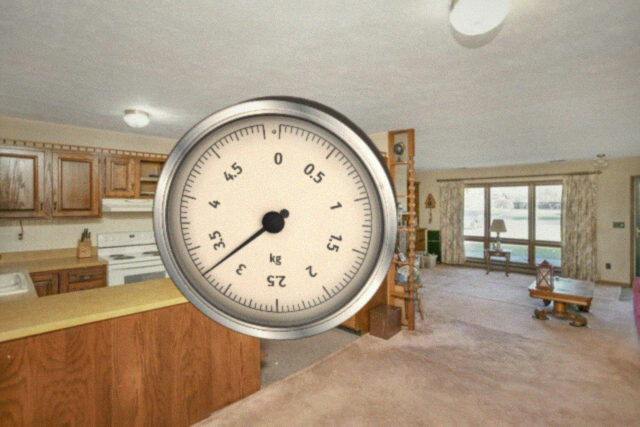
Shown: **3.25** kg
